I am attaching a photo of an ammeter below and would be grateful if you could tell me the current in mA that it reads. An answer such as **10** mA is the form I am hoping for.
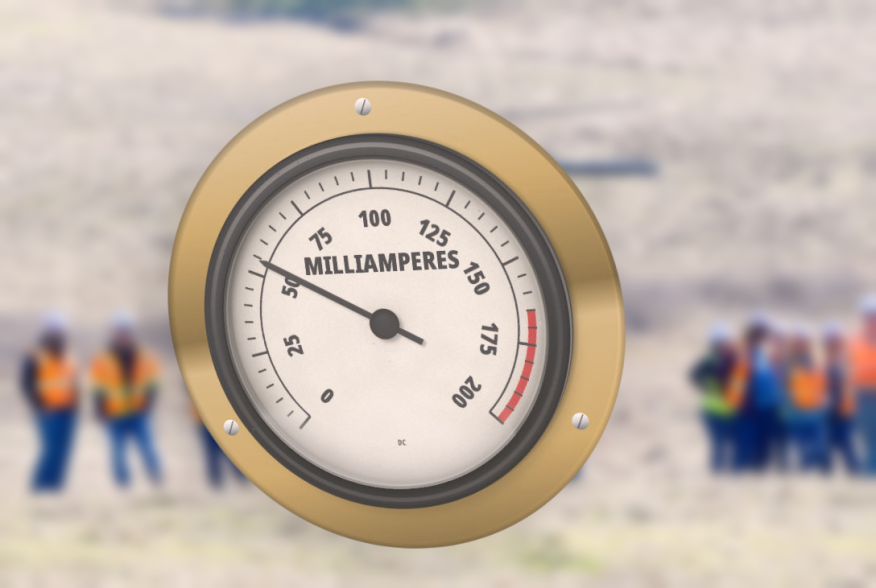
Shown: **55** mA
